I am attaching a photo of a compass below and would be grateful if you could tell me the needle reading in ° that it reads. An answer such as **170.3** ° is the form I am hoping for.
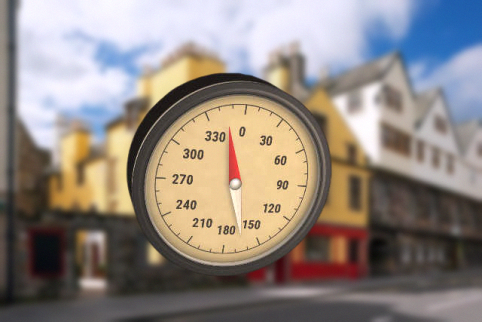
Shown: **345** °
